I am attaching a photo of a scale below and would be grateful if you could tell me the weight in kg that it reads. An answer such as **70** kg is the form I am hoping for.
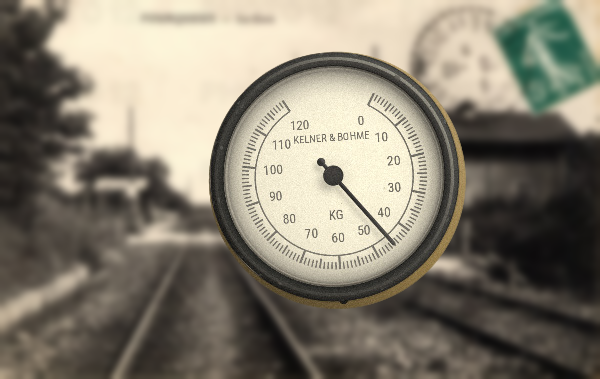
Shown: **45** kg
